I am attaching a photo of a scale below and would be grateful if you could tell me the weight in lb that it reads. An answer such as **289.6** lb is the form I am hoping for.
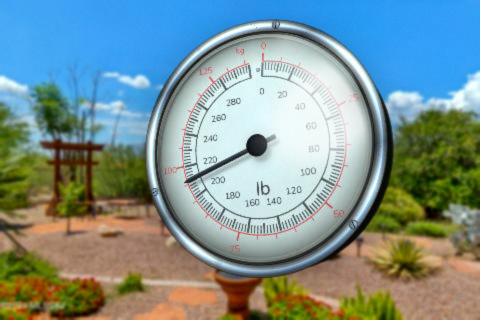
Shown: **210** lb
